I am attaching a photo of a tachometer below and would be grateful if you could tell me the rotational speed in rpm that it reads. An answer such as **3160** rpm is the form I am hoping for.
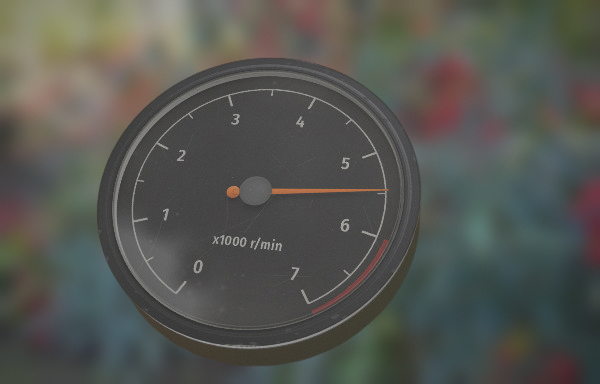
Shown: **5500** rpm
